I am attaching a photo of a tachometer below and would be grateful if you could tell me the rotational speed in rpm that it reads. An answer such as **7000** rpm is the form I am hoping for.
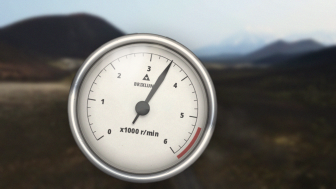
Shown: **3500** rpm
